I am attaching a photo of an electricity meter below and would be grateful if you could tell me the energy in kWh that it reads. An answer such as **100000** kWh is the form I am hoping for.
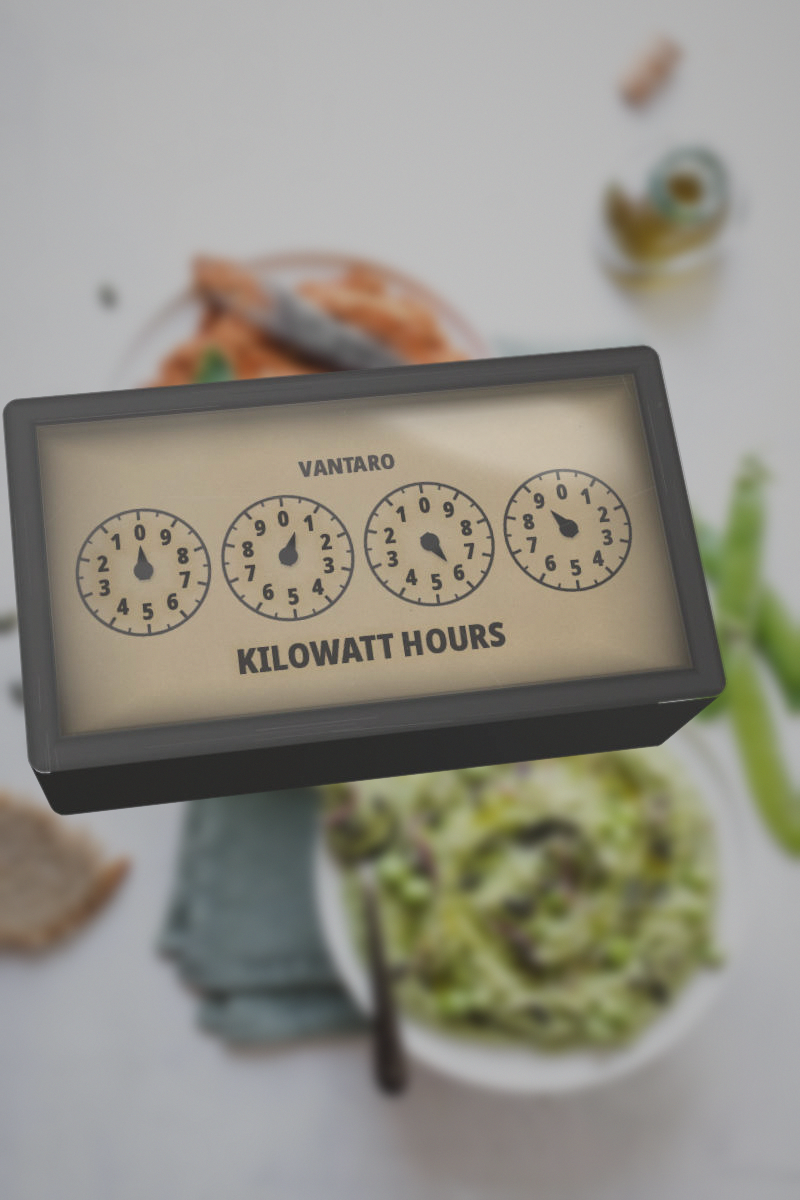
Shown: **59** kWh
